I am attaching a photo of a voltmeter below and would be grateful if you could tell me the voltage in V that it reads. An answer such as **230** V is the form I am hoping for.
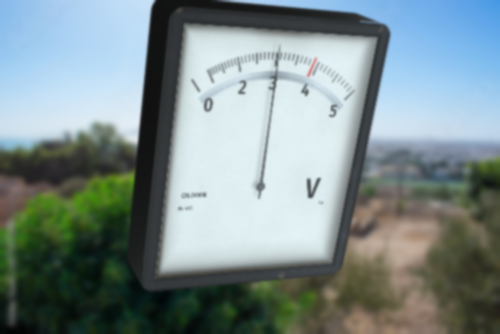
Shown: **3** V
